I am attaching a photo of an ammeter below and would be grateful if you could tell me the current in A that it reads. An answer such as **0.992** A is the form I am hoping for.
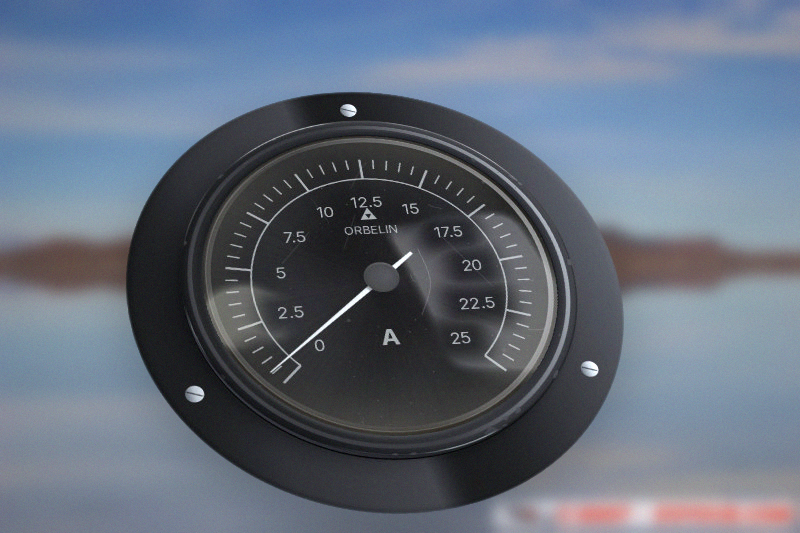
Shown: **0.5** A
